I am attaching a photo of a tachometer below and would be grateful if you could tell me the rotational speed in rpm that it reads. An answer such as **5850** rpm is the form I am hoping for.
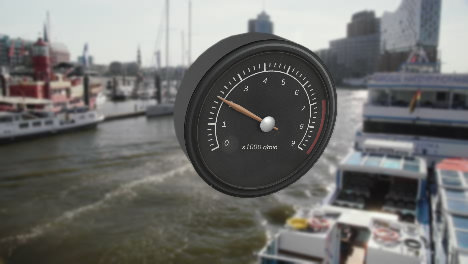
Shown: **2000** rpm
